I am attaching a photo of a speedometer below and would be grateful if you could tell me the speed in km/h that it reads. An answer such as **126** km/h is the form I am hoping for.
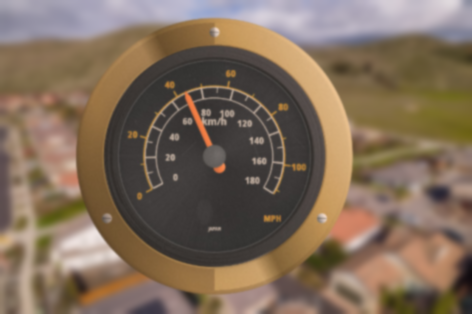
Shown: **70** km/h
